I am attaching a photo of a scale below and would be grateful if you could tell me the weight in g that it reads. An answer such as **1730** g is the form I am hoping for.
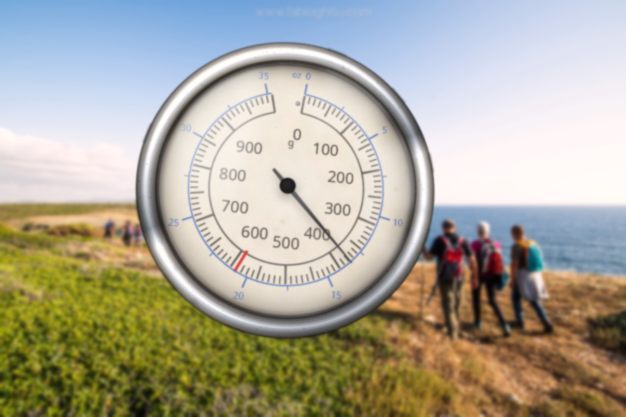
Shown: **380** g
